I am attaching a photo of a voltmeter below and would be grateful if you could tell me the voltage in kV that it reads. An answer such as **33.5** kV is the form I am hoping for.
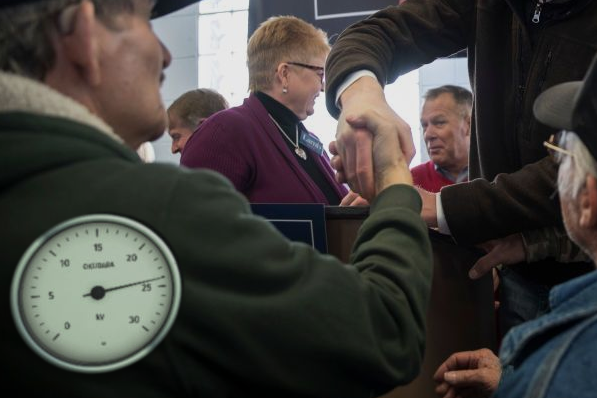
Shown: **24** kV
